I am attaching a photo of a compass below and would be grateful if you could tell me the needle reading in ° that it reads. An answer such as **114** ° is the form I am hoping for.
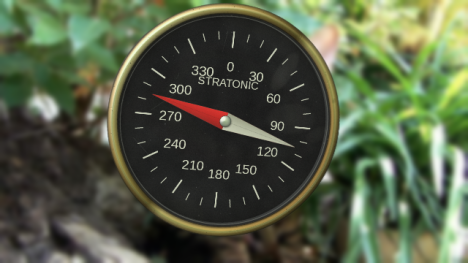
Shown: **285** °
